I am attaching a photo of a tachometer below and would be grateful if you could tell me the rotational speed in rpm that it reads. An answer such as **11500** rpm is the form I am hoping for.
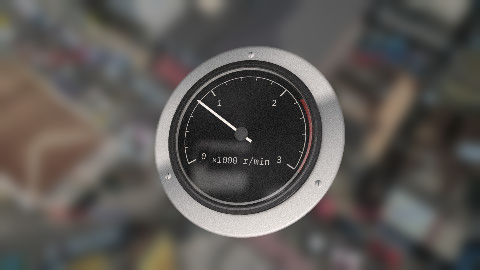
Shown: **800** rpm
